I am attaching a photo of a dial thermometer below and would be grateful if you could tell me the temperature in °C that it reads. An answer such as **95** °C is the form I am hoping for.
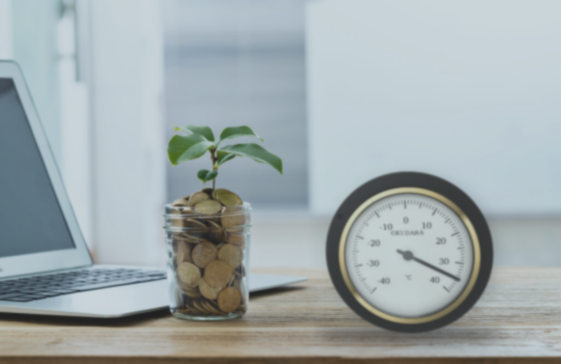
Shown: **35** °C
